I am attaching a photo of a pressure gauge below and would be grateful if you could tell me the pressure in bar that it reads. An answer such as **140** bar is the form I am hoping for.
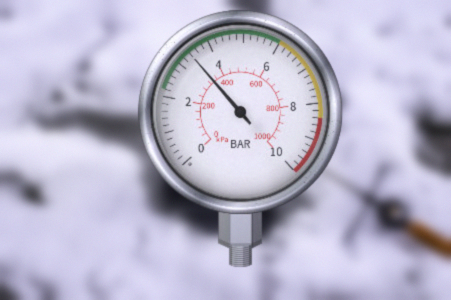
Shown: **3.4** bar
